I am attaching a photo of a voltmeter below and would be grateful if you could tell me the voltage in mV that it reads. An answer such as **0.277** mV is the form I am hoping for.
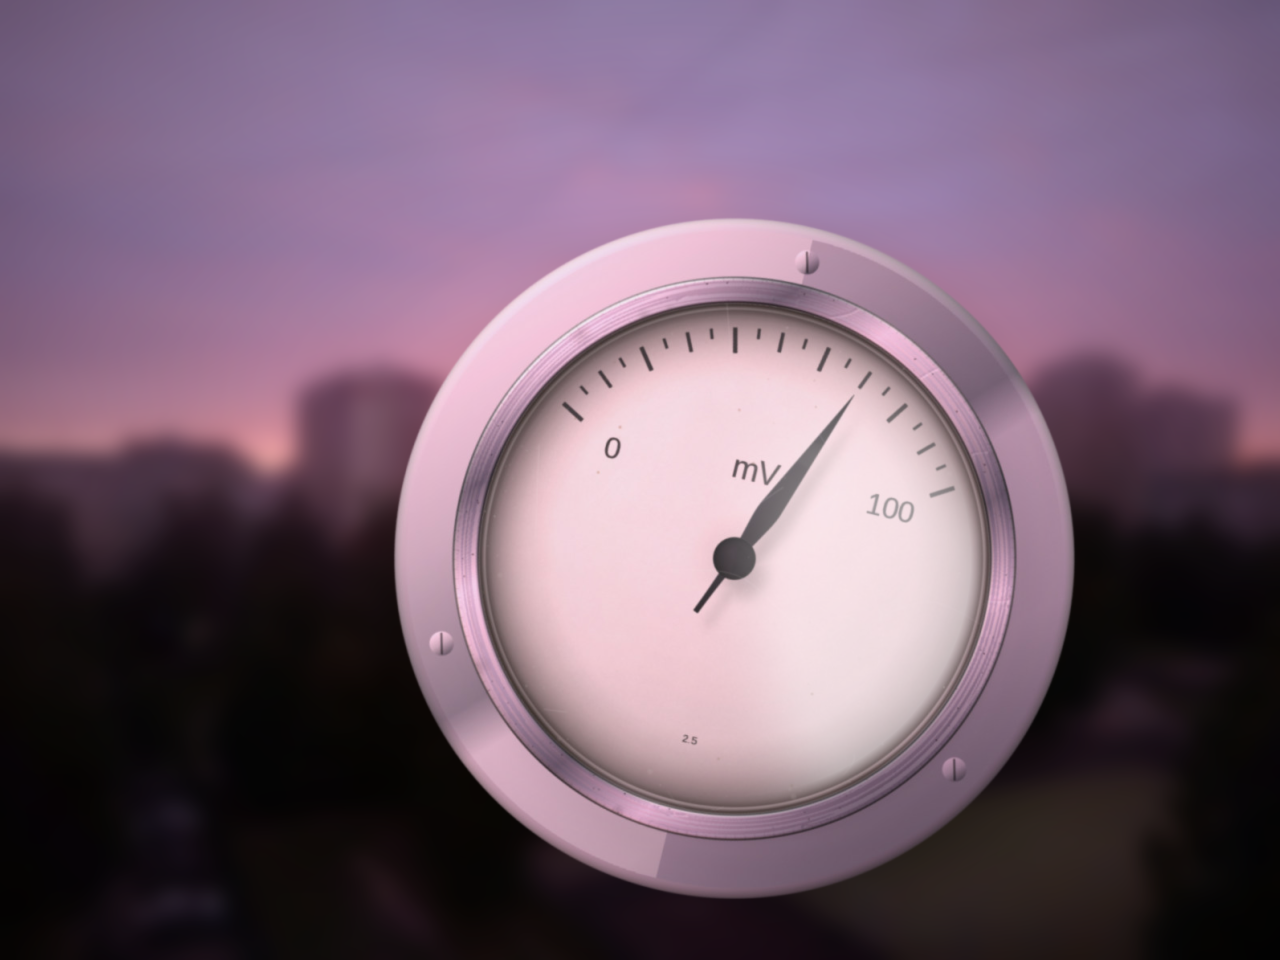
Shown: **70** mV
